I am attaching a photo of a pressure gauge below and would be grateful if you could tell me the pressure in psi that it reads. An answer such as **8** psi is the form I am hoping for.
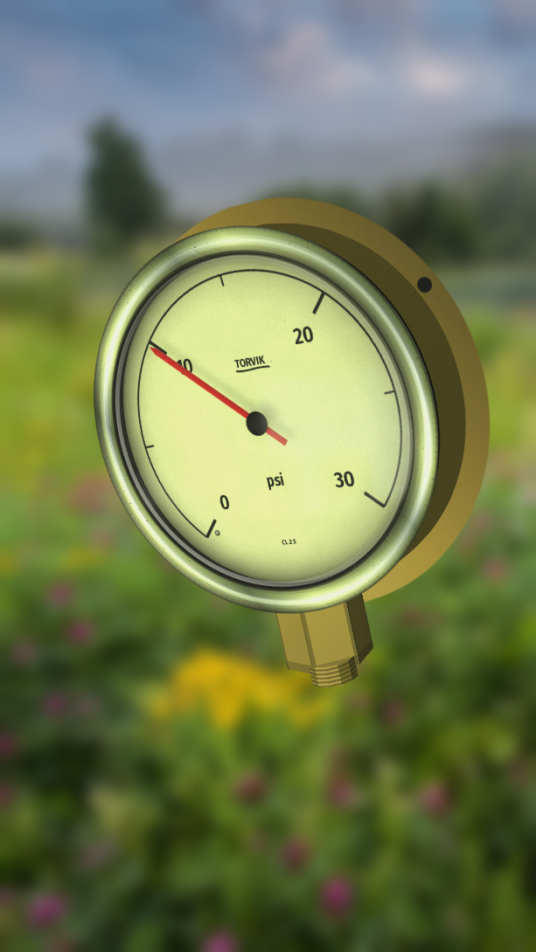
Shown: **10** psi
